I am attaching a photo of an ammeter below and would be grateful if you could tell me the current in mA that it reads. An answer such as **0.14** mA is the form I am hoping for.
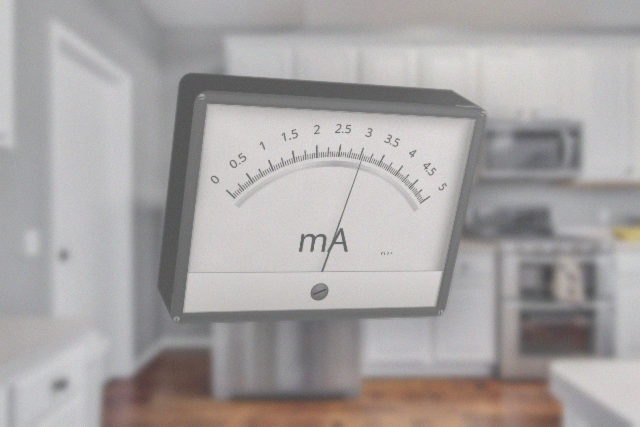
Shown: **3** mA
